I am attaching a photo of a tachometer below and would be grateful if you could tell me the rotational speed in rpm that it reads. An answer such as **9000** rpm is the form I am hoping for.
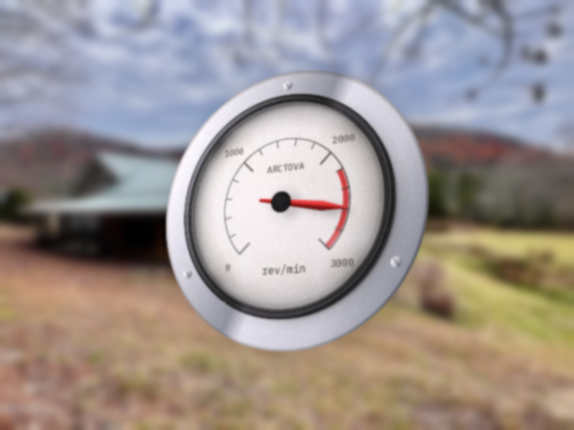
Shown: **2600** rpm
